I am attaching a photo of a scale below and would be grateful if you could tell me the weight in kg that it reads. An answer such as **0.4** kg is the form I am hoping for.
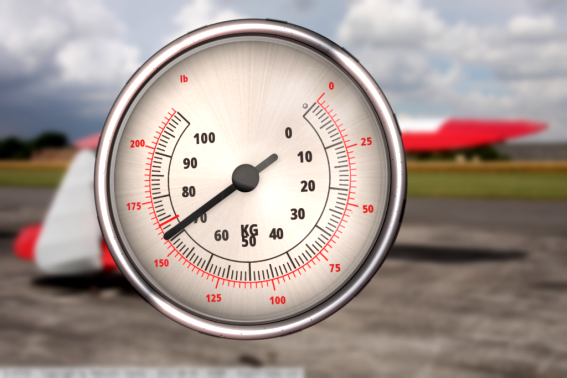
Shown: **71** kg
